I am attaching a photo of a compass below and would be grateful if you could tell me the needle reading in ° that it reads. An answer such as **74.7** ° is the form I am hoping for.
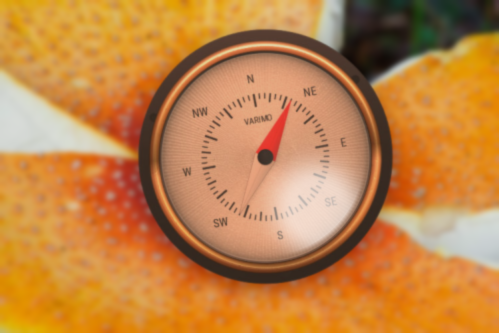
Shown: **35** °
